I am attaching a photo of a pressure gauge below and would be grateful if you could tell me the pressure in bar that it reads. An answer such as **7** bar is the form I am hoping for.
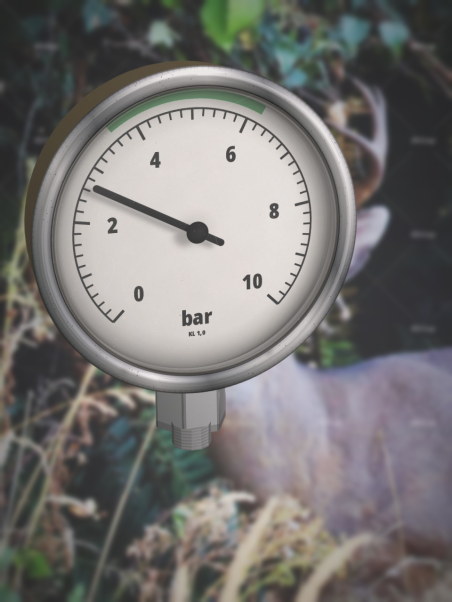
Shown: **2.7** bar
